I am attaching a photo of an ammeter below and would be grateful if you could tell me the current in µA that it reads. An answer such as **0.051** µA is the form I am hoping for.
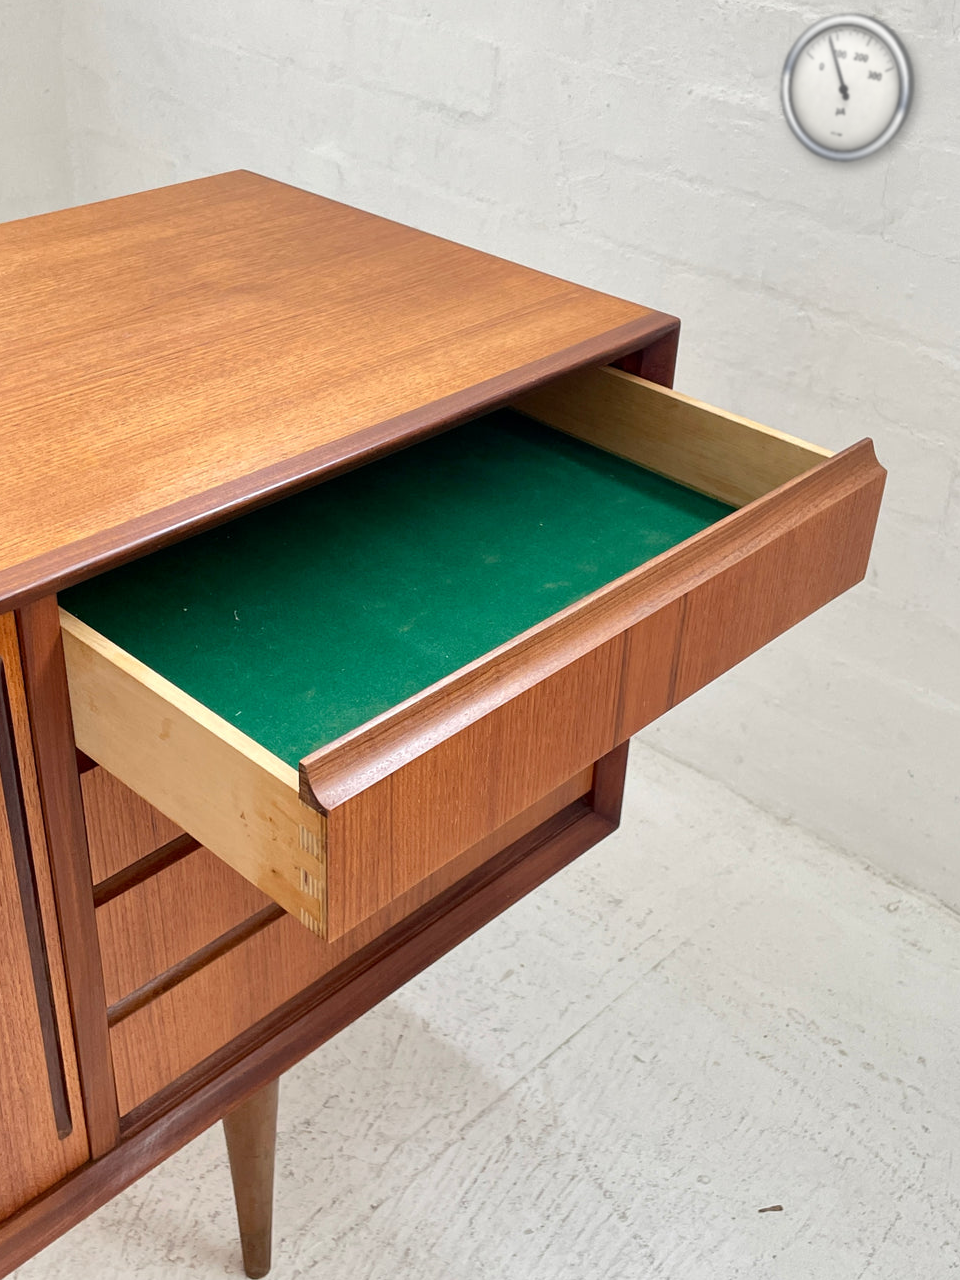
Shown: **80** µA
